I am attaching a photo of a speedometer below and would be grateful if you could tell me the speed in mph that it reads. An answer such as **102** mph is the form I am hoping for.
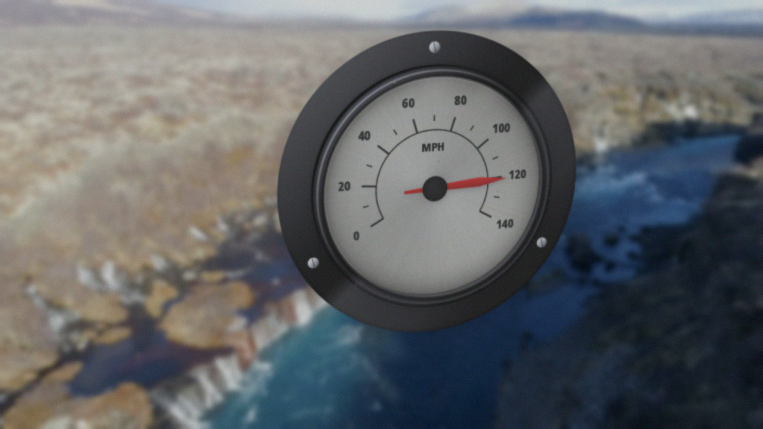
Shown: **120** mph
